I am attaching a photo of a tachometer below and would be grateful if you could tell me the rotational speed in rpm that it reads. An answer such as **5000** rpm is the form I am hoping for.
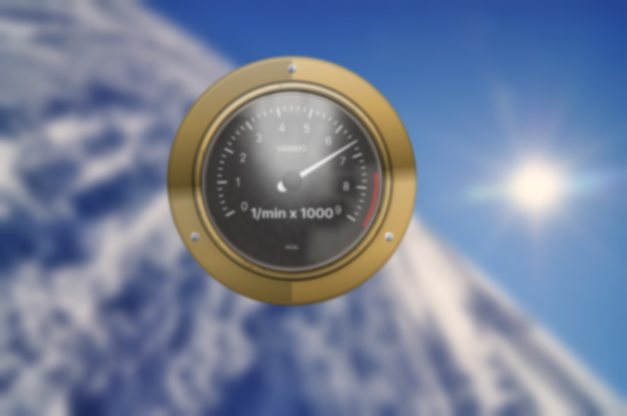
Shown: **6600** rpm
